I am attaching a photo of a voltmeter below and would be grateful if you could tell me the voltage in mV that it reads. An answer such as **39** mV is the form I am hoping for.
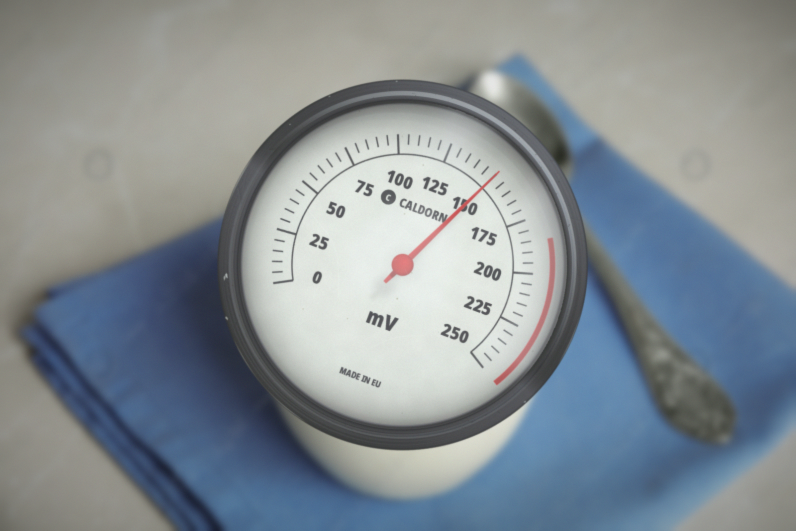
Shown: **150** mV
